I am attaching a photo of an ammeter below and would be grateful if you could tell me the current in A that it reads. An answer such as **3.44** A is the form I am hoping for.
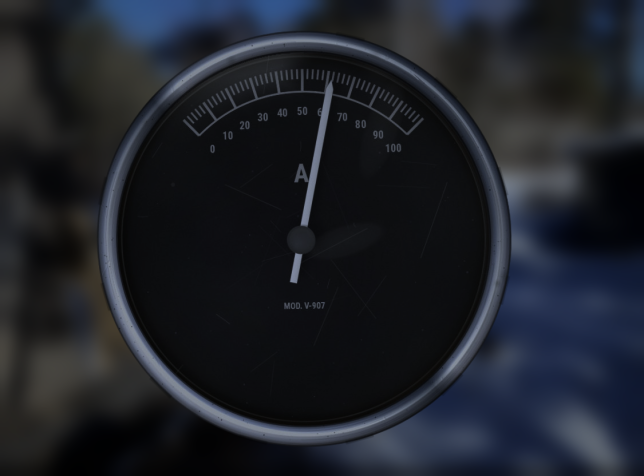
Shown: **62** A
